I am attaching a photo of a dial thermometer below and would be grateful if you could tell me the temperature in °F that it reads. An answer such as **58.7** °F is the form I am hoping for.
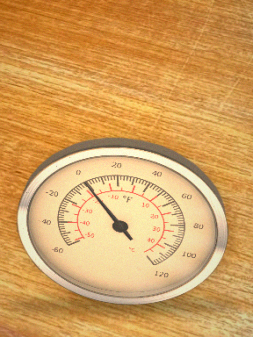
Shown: **0** °F
